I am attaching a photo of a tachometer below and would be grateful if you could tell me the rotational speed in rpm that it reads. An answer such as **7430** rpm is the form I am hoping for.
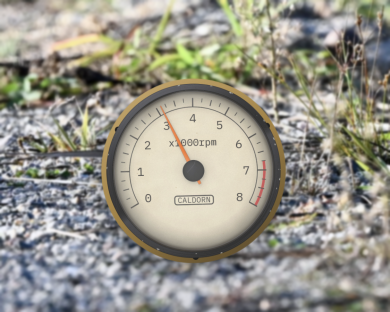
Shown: **3125** rpm
